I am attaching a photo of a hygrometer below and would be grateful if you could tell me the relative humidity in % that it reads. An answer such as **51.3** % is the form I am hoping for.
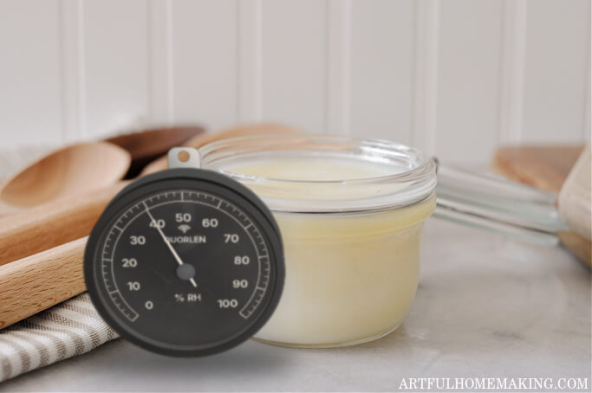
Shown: **40** %
